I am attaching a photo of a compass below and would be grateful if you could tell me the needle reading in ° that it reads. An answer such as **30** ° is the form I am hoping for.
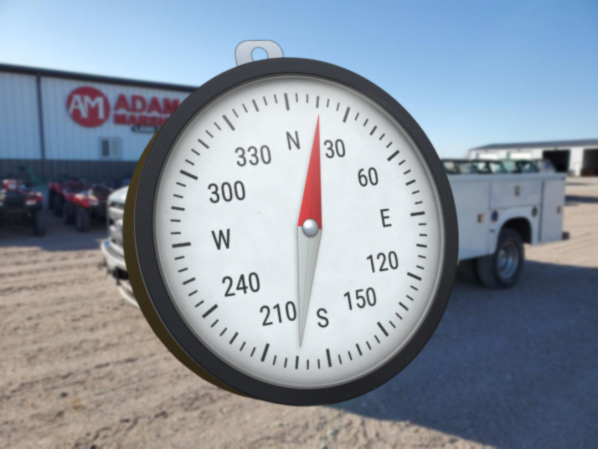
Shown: **15** °
